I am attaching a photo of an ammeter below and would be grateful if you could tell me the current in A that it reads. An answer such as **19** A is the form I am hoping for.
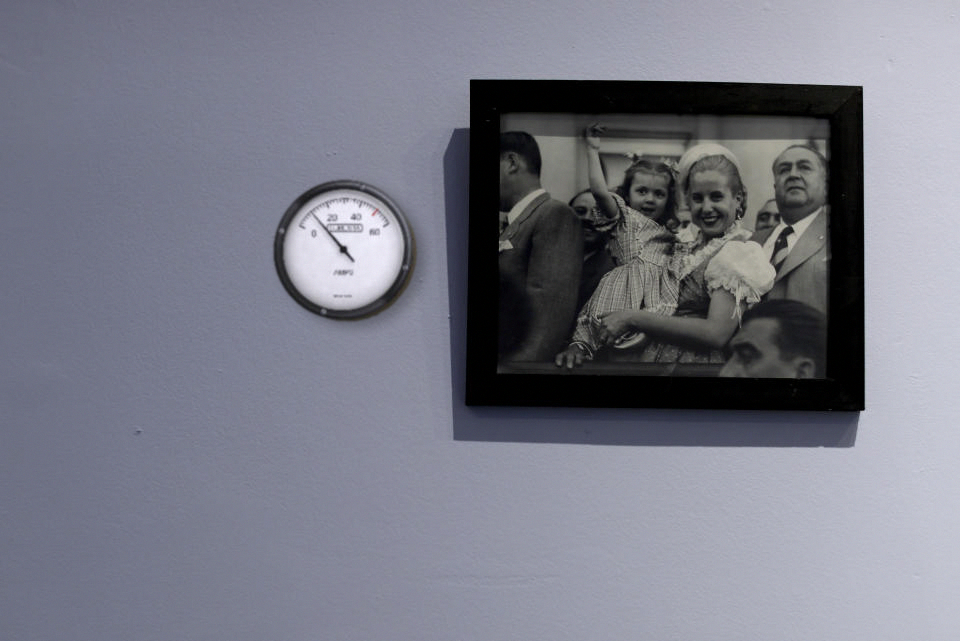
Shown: **10** A
